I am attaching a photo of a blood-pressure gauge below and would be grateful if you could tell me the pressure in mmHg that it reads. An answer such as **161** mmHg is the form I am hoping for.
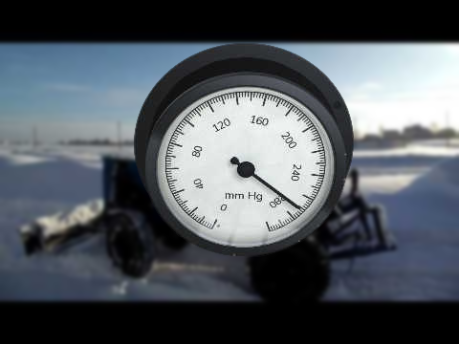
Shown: **270** mmHg
